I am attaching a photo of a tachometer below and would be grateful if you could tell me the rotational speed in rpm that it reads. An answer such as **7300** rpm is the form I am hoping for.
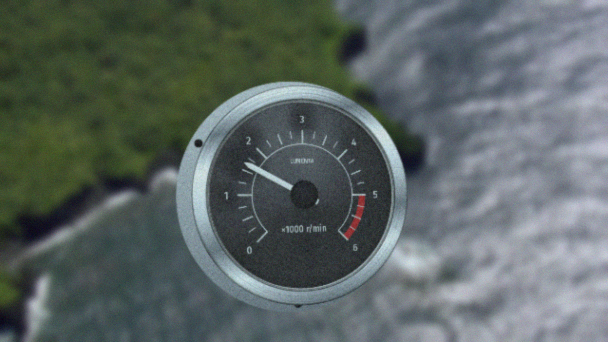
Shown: **1625** rpm
